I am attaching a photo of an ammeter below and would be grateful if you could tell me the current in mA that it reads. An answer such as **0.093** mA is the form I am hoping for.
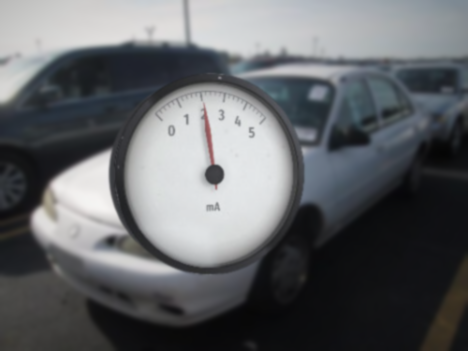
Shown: **2** mA
